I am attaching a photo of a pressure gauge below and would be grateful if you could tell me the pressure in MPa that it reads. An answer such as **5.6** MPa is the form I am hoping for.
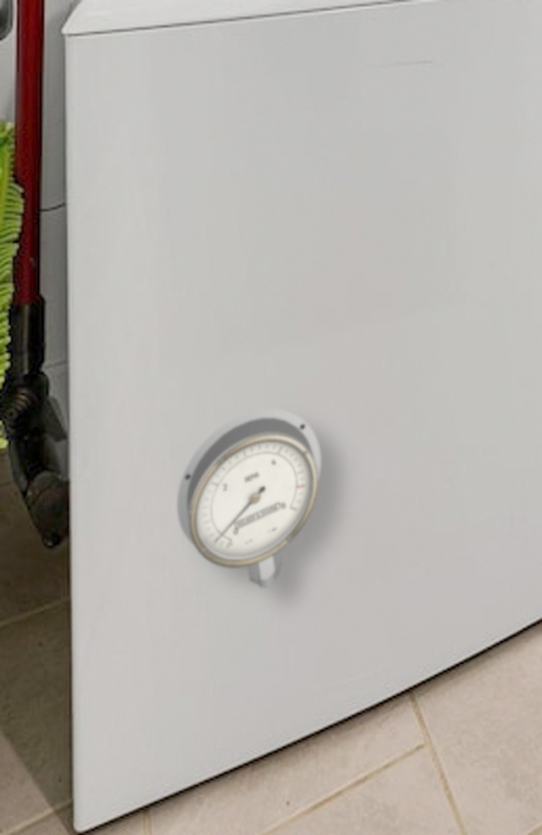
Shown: **0.4** MPa
